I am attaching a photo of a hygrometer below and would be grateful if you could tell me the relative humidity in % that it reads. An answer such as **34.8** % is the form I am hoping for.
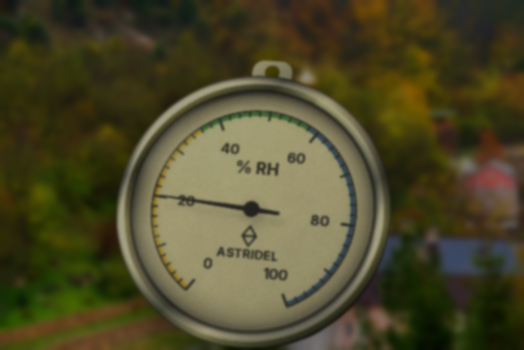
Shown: **20** %
